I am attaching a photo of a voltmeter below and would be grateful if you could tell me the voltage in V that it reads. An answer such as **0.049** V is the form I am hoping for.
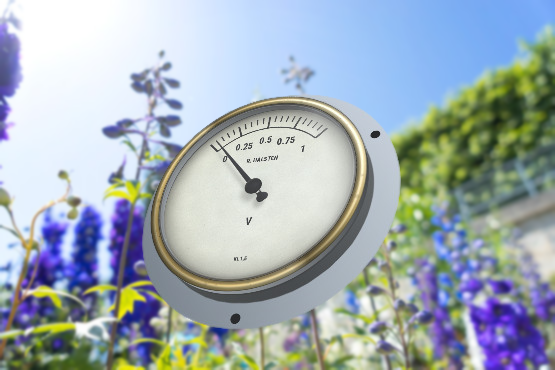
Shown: **0.05** V
